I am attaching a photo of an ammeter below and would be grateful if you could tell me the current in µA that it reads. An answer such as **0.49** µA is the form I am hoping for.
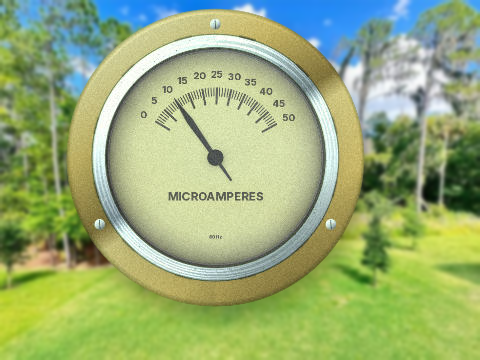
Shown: **10** µA
